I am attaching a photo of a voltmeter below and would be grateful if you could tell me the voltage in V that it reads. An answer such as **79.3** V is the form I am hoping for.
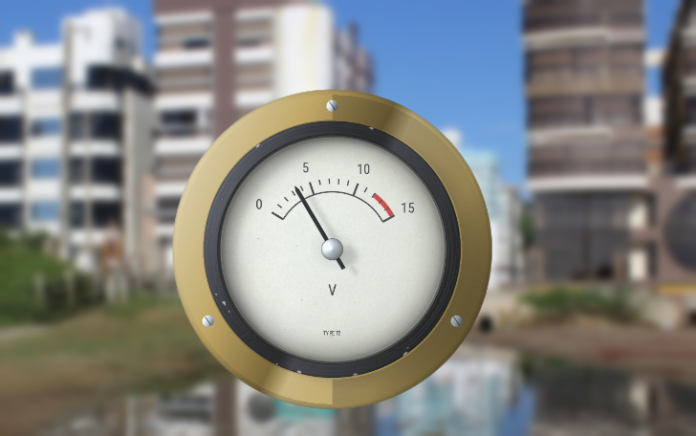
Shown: **3.5** V
